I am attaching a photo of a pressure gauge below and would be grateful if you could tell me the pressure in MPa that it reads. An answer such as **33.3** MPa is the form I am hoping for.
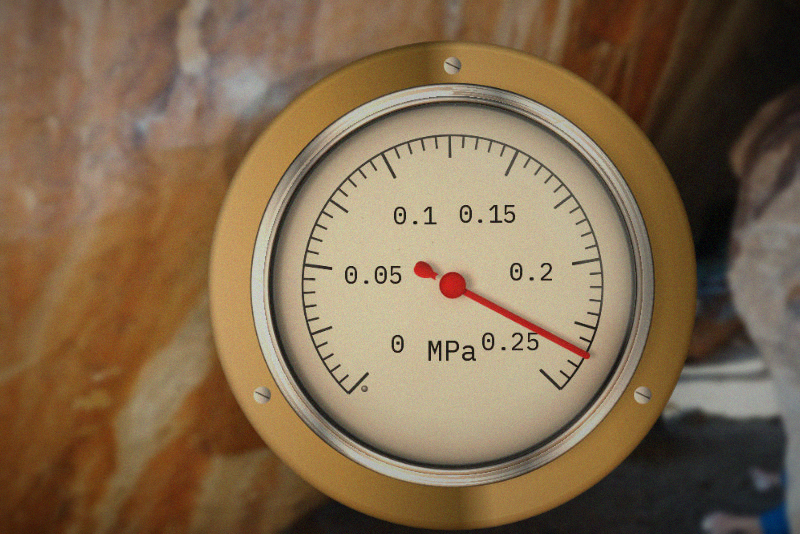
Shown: **0.235** MPa
